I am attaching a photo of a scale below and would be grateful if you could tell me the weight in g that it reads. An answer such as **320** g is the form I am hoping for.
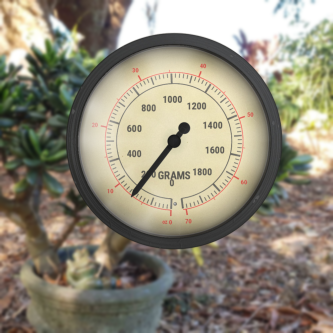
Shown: **200** g
